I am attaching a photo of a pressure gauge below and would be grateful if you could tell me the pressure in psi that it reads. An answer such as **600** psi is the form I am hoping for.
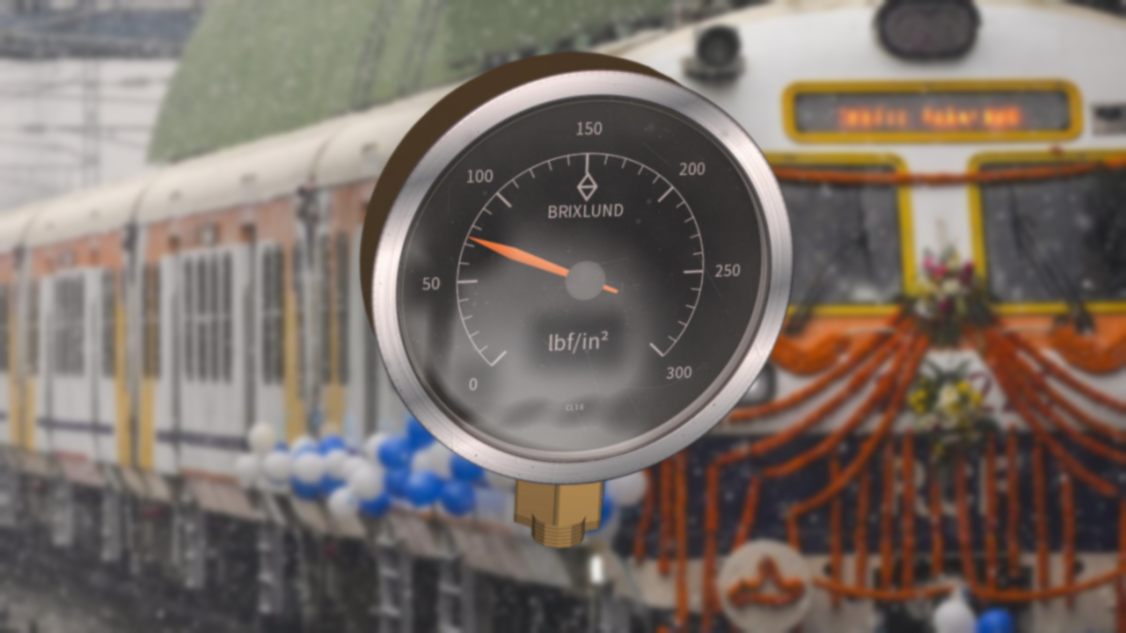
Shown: **75** psi
